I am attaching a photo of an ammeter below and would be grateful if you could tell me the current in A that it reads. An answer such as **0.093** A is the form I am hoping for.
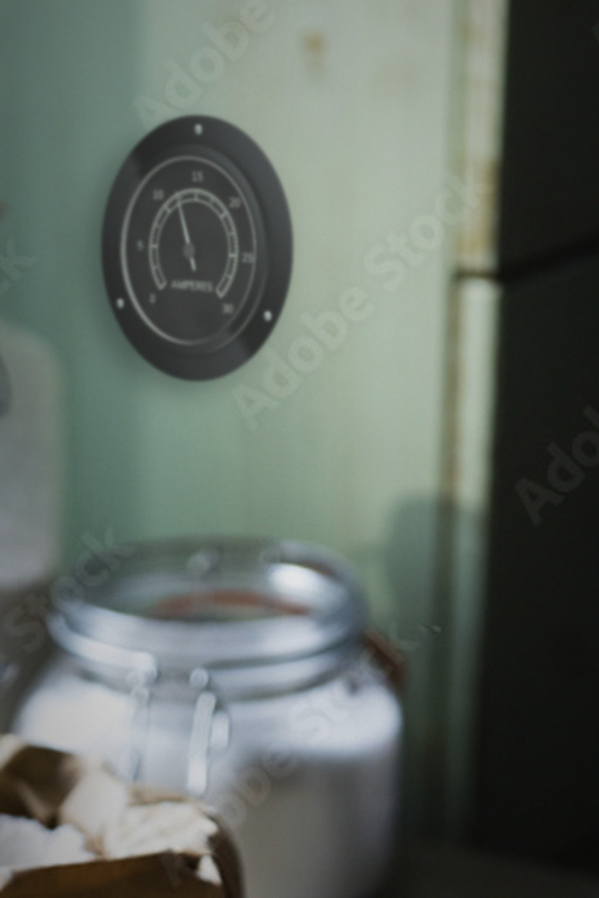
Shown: **12.5** A
